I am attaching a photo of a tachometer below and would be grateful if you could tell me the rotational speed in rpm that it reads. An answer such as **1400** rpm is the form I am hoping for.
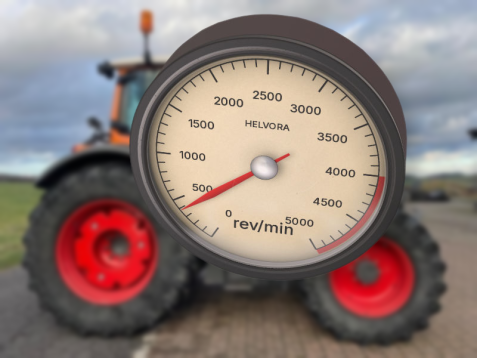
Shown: **400** rpm
